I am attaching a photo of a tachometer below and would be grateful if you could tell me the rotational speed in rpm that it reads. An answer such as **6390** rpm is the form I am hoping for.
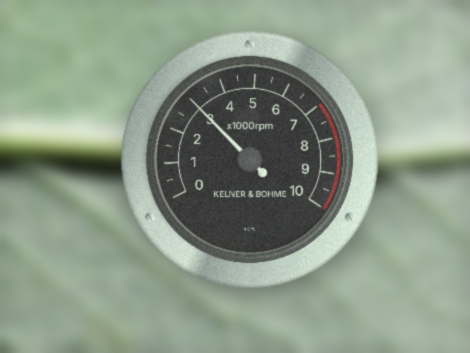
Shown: **3000** rpm
